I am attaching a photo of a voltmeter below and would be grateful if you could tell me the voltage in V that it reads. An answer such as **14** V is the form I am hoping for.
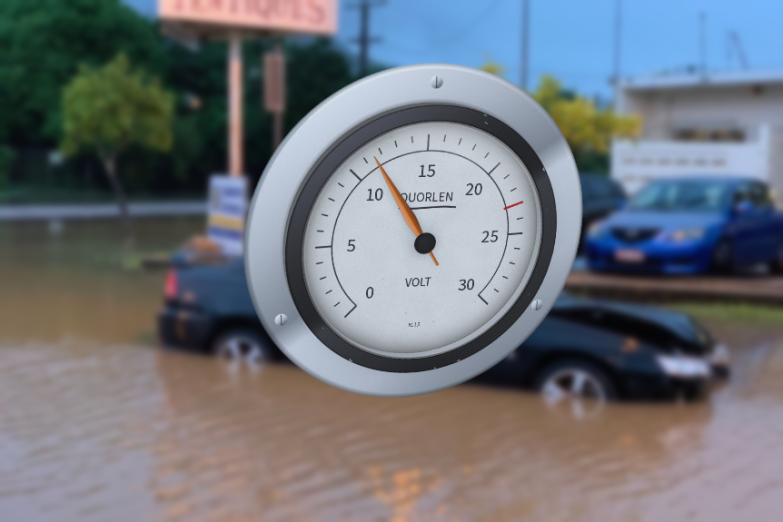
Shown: **11.5** V
